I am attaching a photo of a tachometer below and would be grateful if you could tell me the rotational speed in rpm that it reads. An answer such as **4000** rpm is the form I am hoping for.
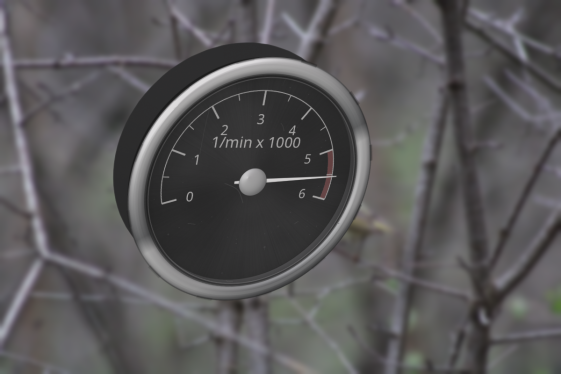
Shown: **5500** rpm
